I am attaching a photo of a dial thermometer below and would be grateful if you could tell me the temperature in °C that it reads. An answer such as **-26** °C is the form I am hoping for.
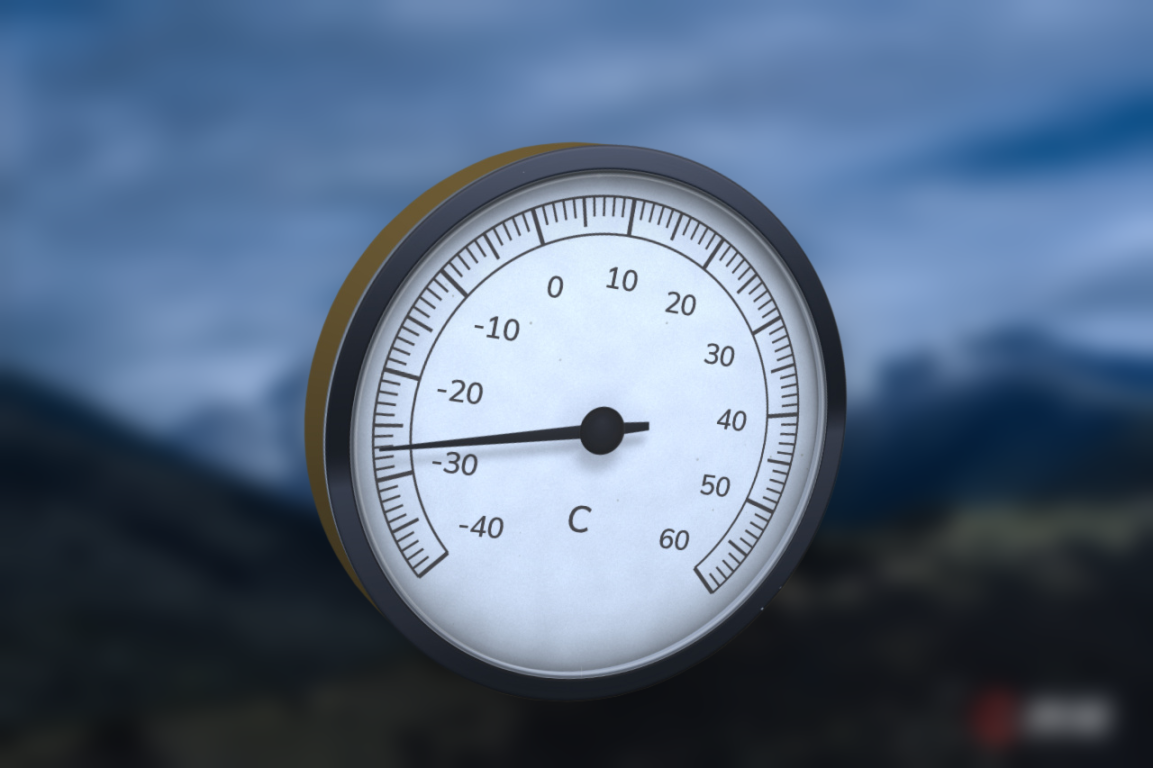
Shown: **-27** °C
